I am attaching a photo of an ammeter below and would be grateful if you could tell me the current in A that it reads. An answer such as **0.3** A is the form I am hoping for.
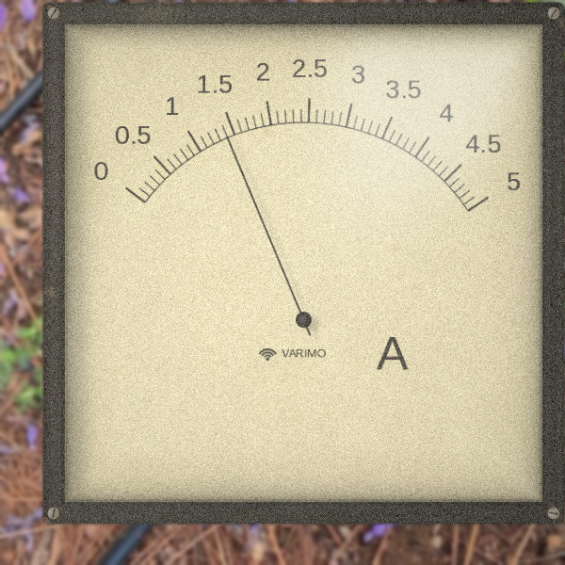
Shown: **1.4** A
